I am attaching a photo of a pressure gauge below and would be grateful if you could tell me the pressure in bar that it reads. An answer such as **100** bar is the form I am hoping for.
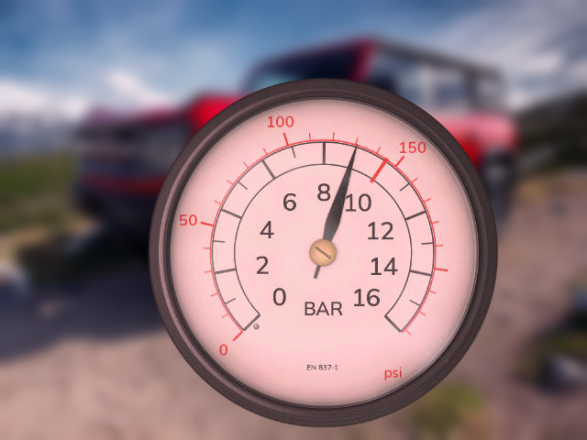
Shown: **9** bar
